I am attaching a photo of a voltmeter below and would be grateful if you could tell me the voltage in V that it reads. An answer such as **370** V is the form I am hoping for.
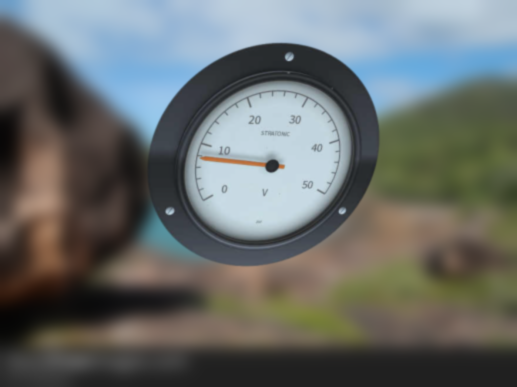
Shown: **8** V
